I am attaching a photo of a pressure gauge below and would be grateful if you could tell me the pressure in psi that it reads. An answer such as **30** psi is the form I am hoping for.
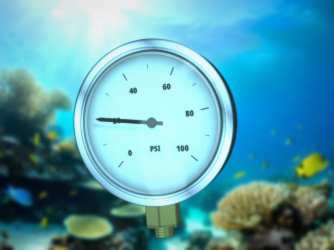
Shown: **20** psi
